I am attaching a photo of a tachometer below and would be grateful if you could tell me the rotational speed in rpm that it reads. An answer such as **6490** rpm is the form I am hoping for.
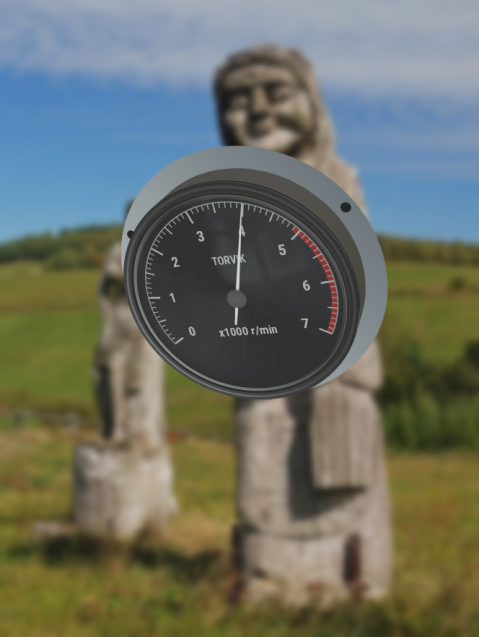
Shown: **4000** rpm
